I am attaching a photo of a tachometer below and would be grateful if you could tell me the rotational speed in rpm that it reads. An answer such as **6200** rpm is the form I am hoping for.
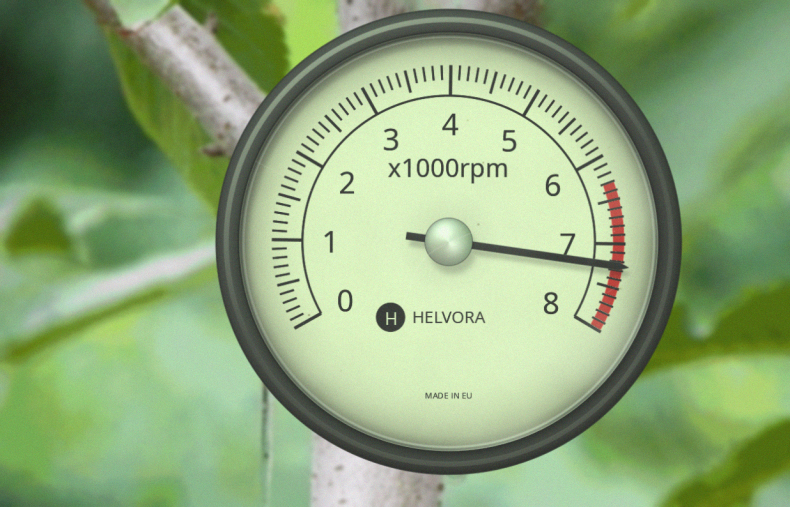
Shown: **7250** rpm
